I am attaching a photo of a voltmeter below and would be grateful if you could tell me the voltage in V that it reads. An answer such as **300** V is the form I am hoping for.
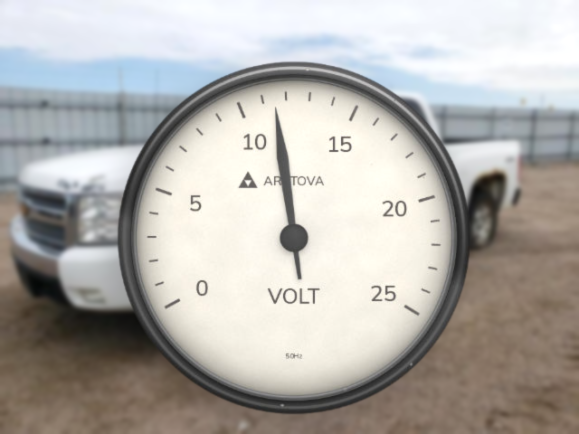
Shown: **11.5** V
